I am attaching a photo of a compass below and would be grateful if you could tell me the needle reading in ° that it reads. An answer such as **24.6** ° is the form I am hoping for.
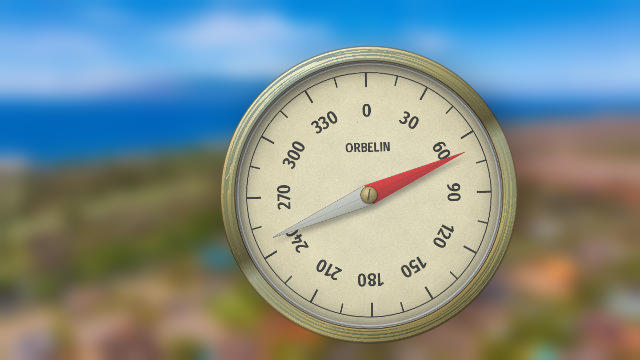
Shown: **67.5** °
